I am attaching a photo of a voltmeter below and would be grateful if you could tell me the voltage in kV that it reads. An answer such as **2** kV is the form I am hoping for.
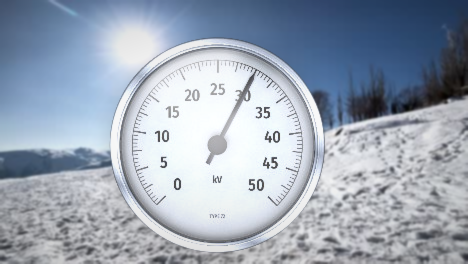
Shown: **30** kV
